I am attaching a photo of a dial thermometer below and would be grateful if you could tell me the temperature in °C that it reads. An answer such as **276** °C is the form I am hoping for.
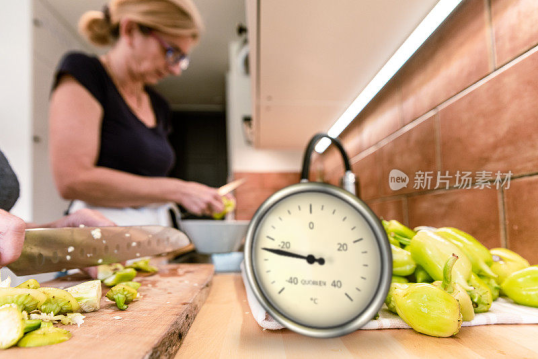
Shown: **-24** °C
